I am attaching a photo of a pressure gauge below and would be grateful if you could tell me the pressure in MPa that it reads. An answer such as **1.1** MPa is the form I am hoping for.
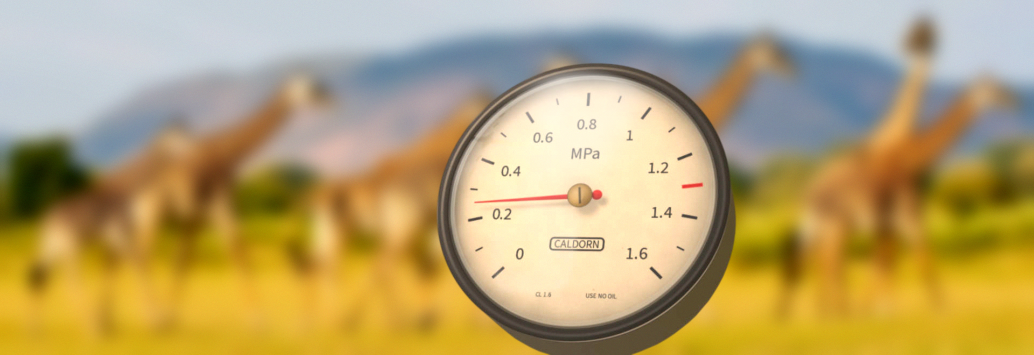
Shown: **0.25** MPa
